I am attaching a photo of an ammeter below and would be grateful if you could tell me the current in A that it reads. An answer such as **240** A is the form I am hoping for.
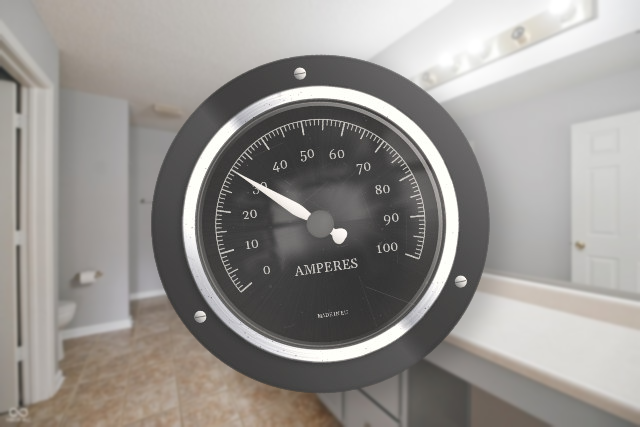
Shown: **30** A
